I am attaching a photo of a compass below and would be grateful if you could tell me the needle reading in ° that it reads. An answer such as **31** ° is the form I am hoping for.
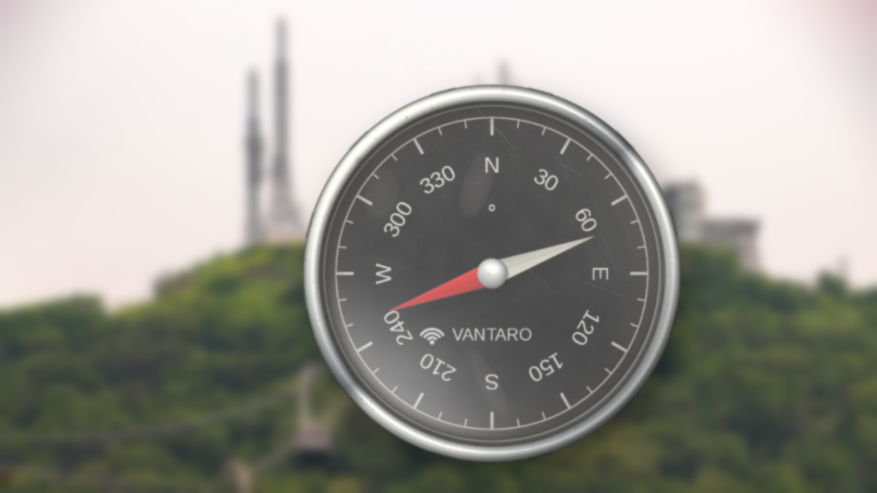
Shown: **250** °
